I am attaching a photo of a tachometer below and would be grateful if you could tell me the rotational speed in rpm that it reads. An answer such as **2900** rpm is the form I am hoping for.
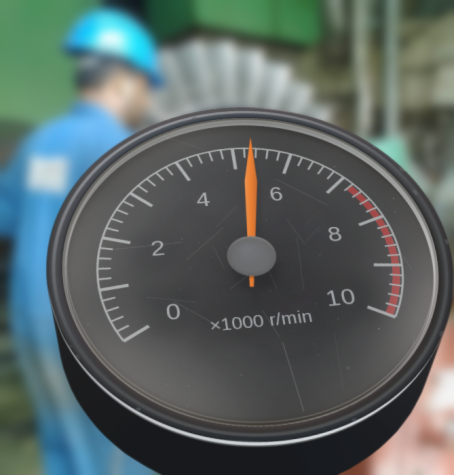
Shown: **5300** rpm
